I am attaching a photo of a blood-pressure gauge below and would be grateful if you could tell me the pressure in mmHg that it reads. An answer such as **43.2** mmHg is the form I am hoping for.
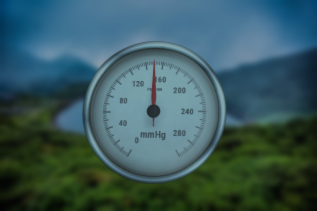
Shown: **150** mmHg
